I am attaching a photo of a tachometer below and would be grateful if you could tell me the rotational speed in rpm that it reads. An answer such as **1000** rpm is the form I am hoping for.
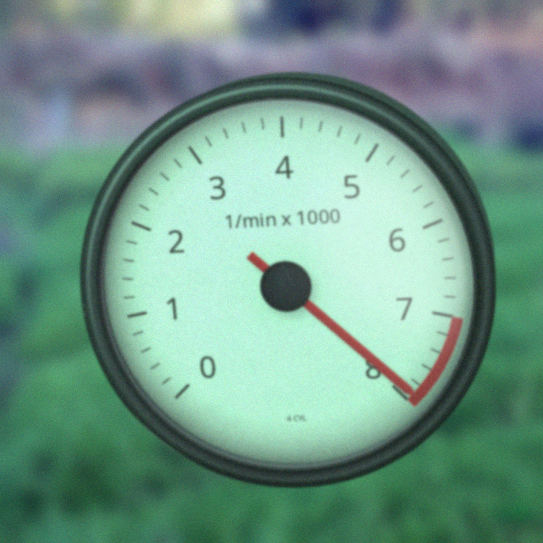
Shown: **7900** rpm
